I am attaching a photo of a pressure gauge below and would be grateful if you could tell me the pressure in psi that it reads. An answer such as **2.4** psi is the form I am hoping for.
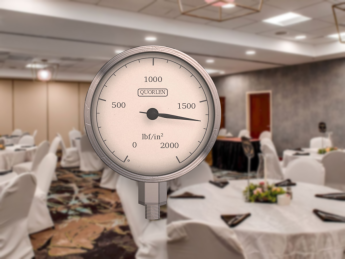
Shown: **1650** psi
